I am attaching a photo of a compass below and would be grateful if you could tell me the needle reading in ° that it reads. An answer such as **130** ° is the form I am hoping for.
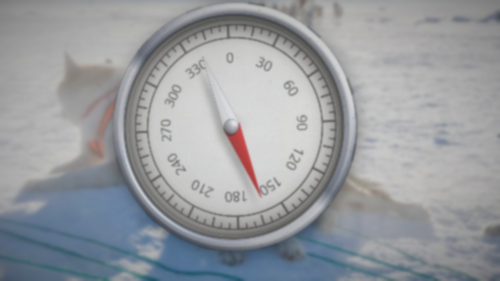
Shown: **160** °
